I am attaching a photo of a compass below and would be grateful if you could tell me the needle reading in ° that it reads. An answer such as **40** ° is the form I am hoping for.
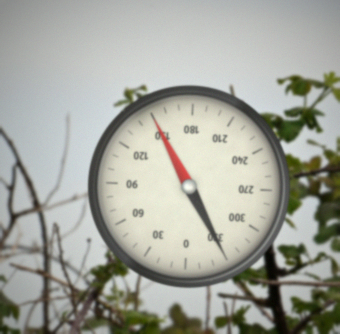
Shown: **150** °
